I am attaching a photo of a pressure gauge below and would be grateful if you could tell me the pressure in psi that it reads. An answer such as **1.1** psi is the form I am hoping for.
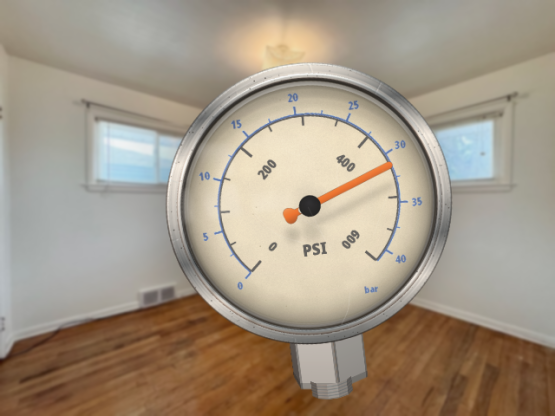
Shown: **450** psi
